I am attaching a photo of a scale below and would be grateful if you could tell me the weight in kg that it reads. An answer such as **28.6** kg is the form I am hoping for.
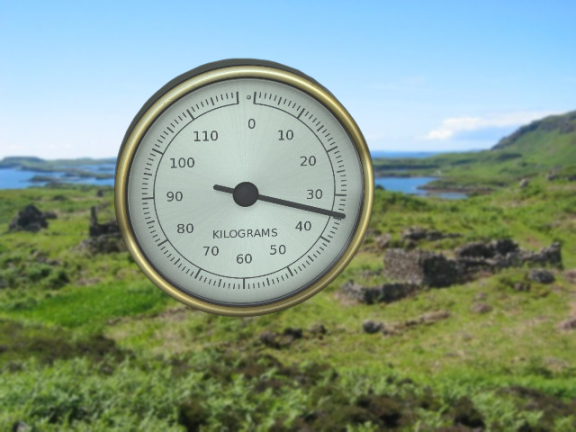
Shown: **34** kg
